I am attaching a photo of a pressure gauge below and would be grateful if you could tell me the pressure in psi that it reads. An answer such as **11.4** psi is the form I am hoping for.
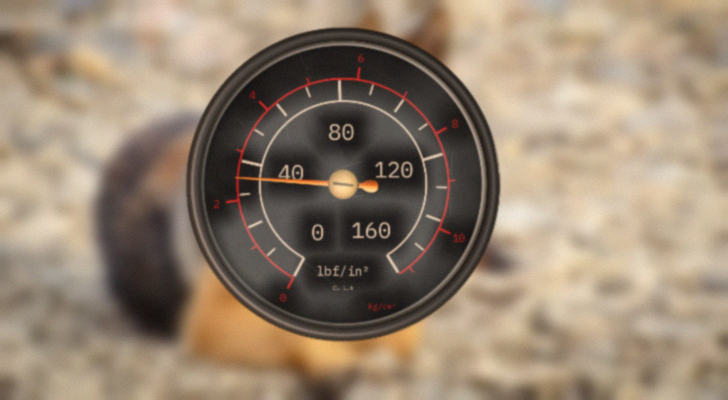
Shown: **35** psi
